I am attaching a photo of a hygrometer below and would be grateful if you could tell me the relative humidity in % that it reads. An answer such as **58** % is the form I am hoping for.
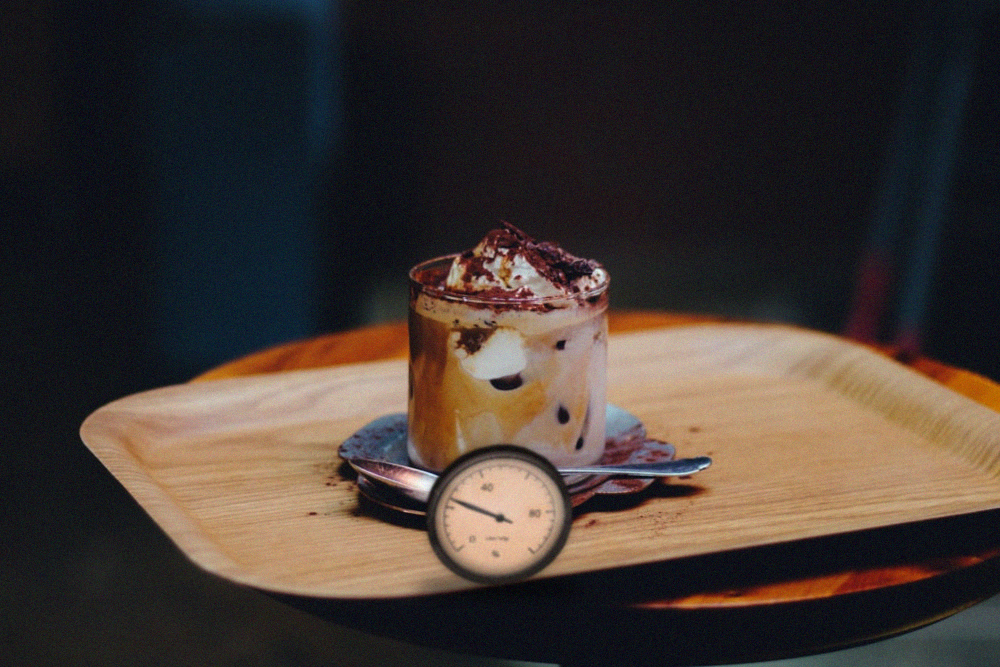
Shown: **24** %
